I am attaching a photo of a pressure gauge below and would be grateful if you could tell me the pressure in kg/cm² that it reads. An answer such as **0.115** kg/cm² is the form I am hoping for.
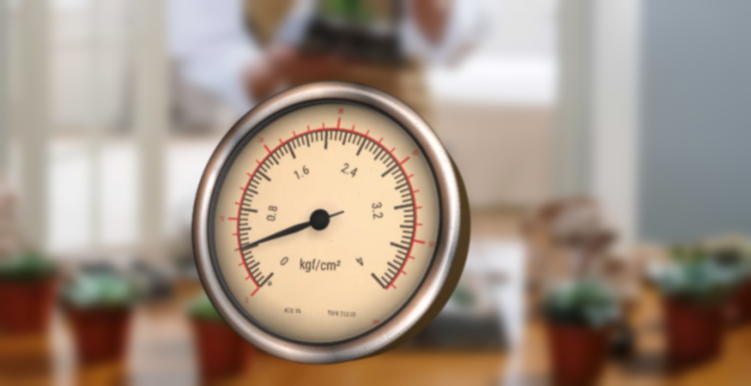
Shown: **0.4** kg/cm²
